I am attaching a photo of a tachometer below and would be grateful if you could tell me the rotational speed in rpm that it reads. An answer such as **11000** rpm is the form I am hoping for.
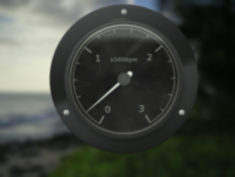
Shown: **200** rpm
